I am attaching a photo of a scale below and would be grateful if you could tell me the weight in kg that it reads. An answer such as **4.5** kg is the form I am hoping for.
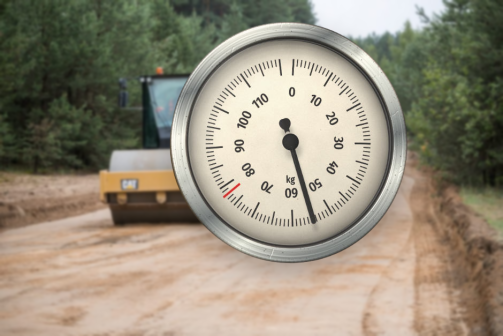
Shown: **55** kg
